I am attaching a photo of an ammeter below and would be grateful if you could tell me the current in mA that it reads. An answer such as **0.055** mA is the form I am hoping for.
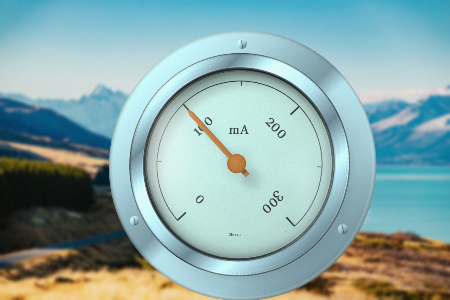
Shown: **100** mA
